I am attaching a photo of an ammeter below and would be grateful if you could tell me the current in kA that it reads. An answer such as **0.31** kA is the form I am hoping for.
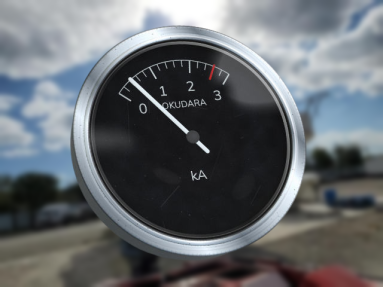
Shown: **0.4** kA
